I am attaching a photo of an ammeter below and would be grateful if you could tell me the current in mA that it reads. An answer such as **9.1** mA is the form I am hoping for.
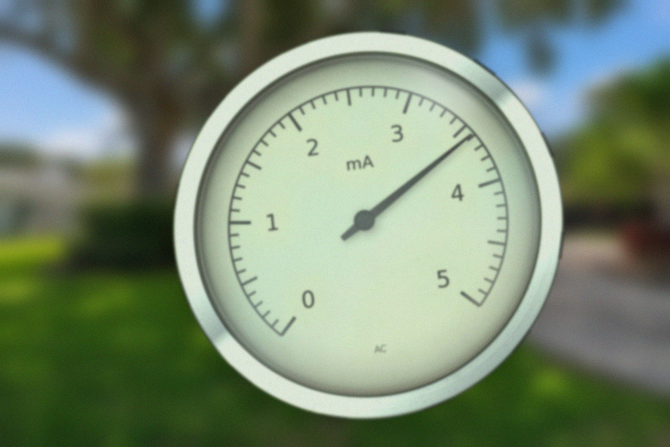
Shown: **3.6** mA
